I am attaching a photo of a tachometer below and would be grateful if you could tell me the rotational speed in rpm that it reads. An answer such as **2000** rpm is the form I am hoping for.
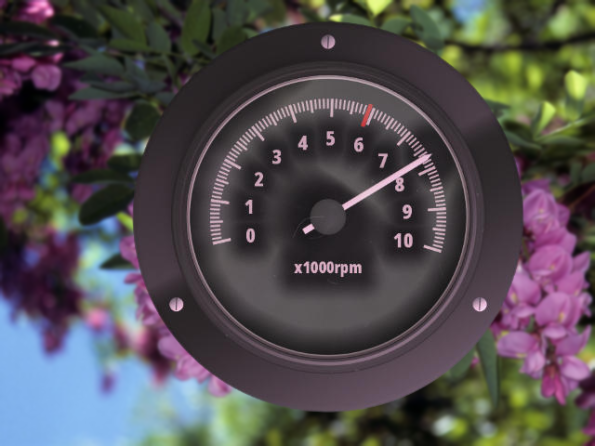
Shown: **7700** rpm
